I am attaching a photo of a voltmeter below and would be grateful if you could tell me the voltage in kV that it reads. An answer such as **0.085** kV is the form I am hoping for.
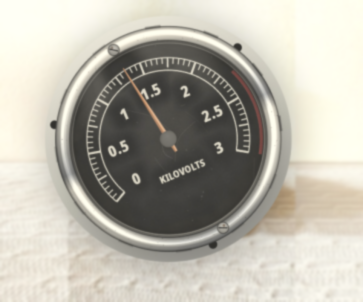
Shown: **1.35** kV
